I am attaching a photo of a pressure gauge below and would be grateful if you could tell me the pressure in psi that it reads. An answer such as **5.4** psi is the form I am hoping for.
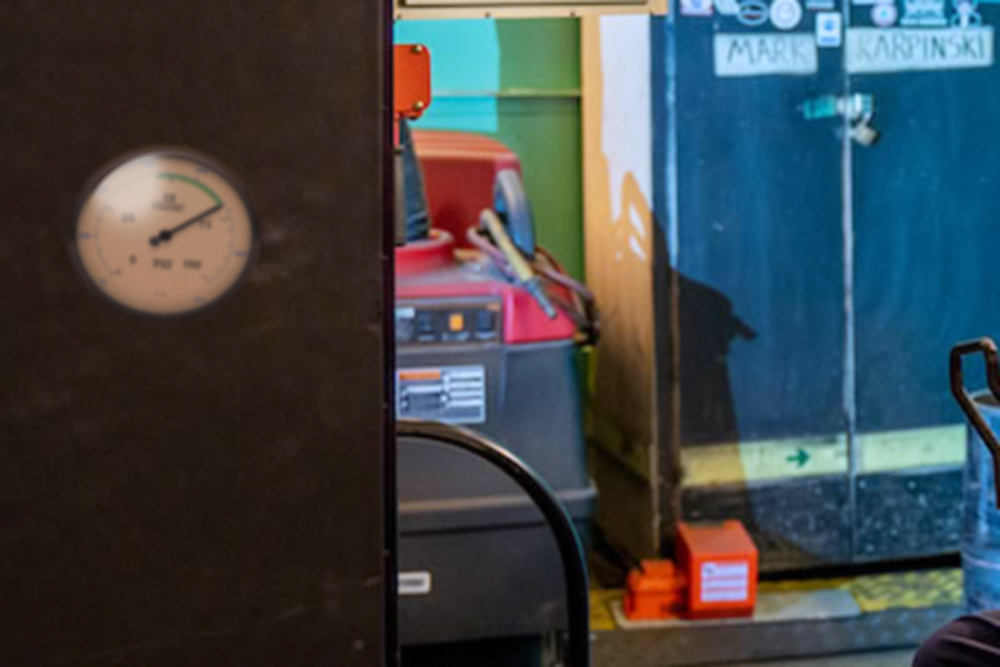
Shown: **70** psi
